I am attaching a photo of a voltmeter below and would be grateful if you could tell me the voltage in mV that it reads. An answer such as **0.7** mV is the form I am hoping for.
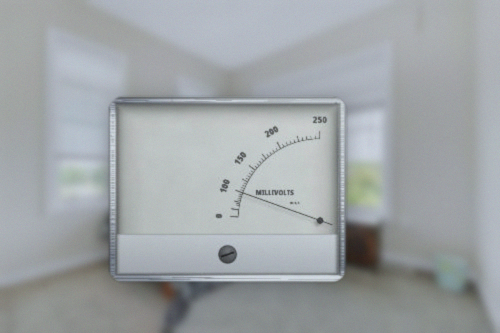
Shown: **100** mV
